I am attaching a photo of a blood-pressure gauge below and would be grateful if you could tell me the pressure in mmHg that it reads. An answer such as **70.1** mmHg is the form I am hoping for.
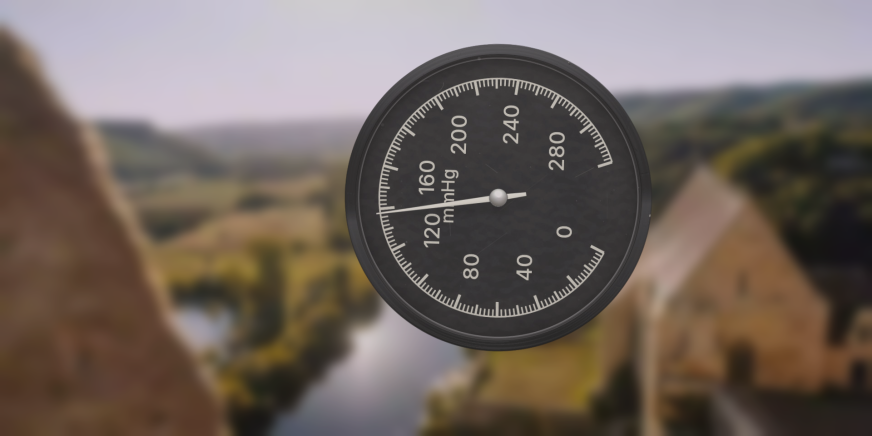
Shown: **138** mmHg
